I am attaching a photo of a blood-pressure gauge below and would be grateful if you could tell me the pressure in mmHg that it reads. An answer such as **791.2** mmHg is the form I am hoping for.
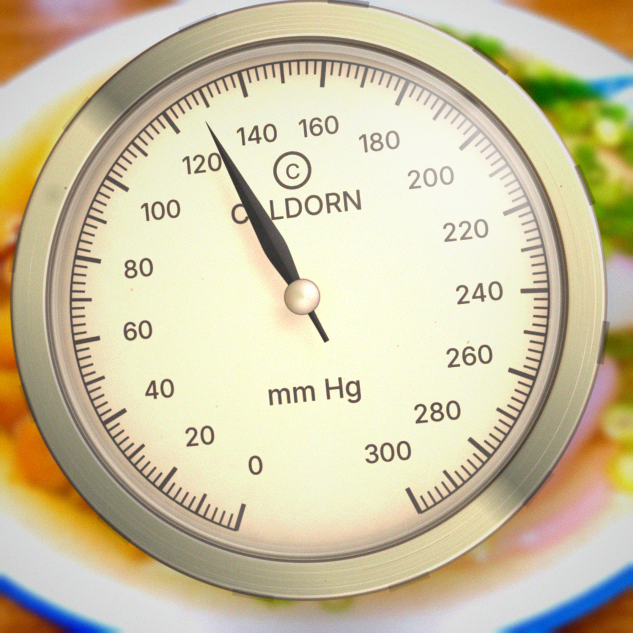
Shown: **128** mmHg
